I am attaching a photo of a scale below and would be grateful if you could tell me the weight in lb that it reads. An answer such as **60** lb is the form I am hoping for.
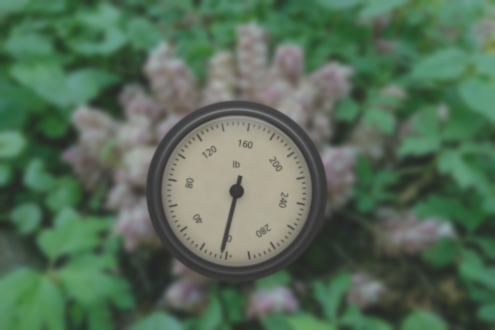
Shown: **4** lb
